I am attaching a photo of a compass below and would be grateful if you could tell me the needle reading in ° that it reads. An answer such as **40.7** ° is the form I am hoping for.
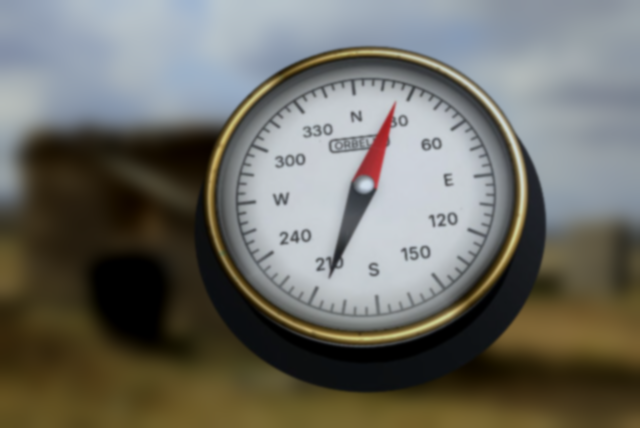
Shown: **25** °
